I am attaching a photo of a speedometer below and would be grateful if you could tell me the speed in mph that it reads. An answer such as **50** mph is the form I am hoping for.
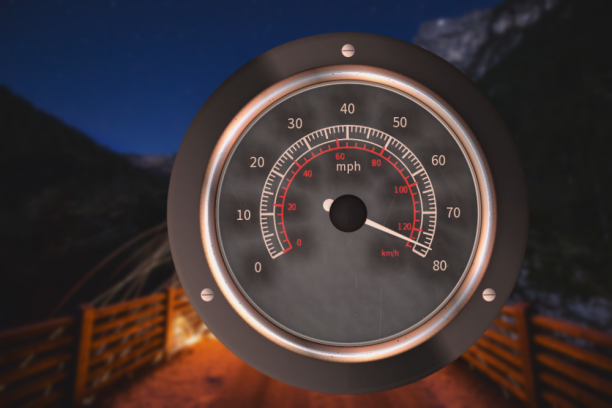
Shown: **78** mph
